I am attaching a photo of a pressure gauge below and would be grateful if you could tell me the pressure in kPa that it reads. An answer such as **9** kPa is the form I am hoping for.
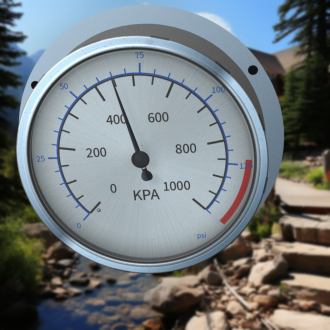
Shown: **450** kPa
